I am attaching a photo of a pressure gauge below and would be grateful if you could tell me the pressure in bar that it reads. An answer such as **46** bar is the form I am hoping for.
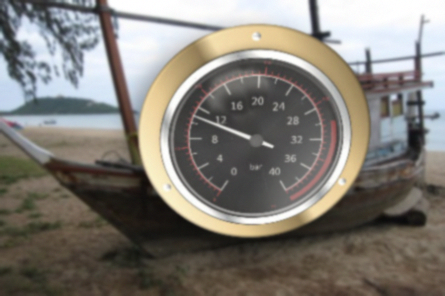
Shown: **11** bar
